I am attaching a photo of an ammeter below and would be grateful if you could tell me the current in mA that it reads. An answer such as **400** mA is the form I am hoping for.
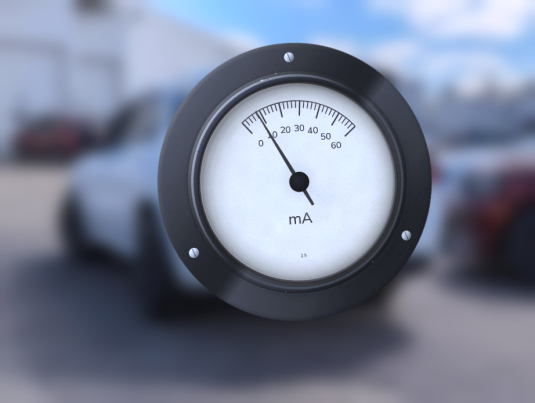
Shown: **8** mA
